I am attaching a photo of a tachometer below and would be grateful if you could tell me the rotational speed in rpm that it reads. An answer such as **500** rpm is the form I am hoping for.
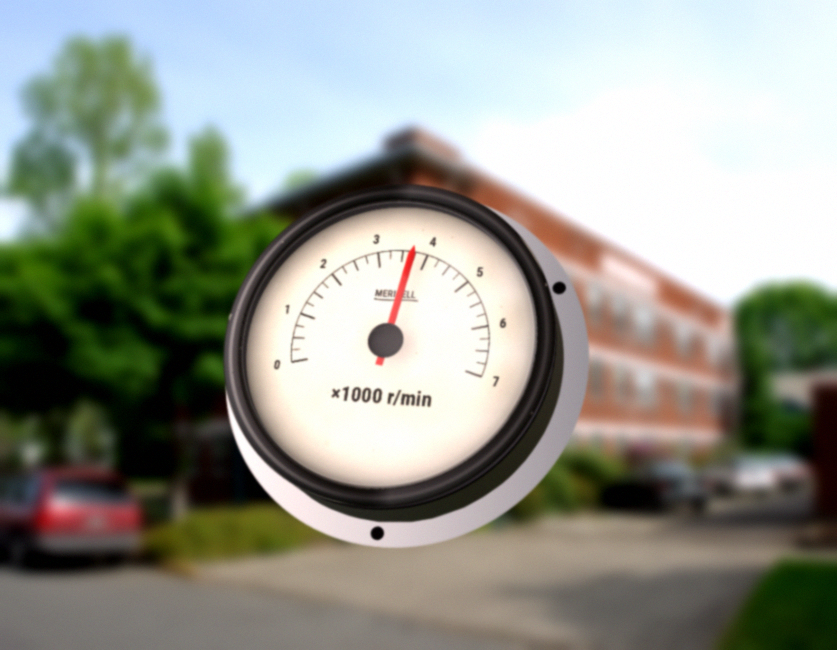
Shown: **3750** rpm
